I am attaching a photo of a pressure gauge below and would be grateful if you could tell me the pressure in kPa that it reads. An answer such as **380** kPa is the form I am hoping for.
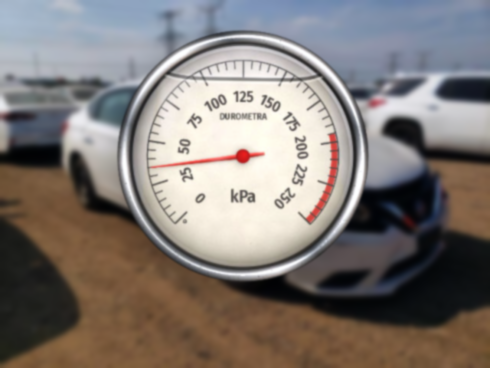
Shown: **35** kPa
